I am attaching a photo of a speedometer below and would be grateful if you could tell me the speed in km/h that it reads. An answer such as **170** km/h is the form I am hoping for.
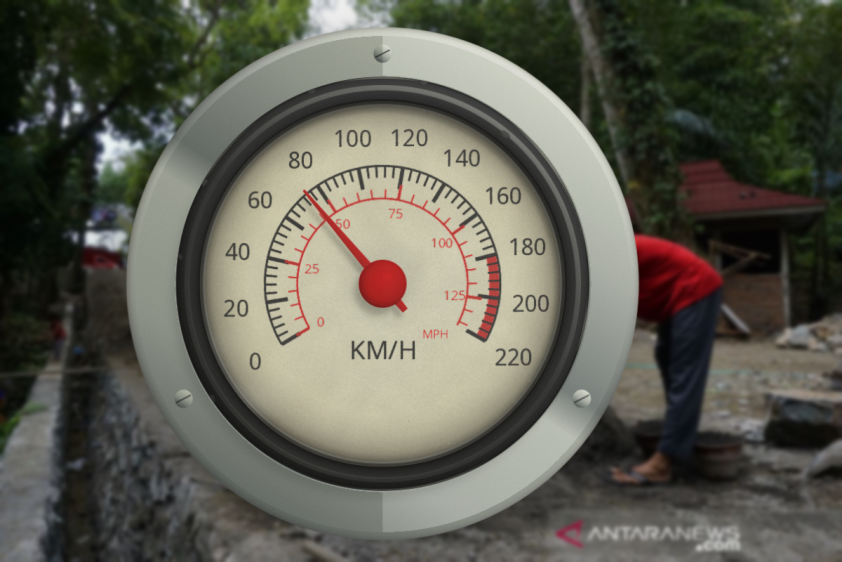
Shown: **74** km/h
